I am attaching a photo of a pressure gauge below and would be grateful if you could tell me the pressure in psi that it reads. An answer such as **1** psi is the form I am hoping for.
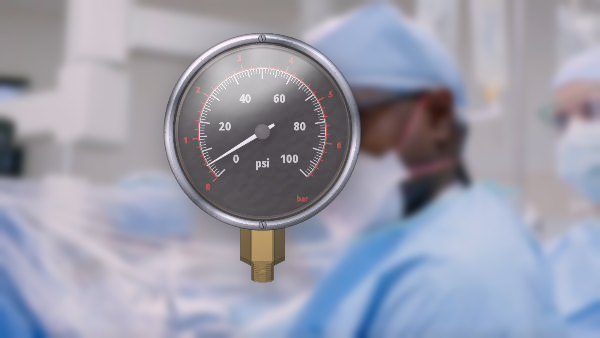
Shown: **5** psi
